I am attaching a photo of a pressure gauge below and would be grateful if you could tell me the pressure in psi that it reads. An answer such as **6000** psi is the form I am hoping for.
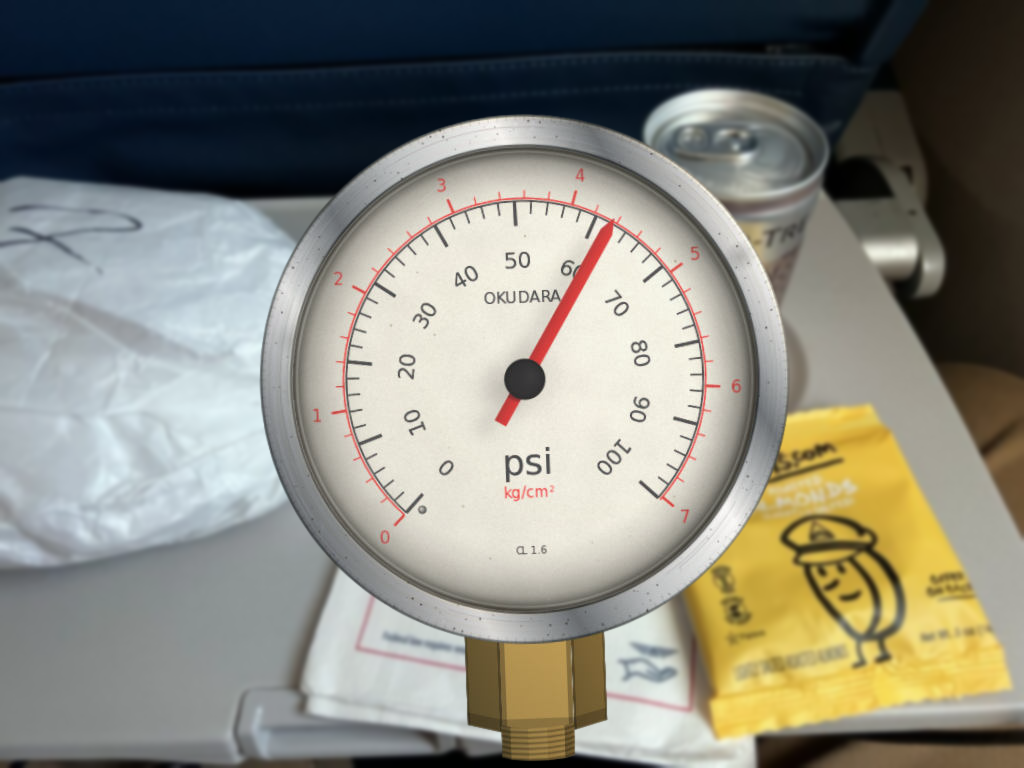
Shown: **62** psi
